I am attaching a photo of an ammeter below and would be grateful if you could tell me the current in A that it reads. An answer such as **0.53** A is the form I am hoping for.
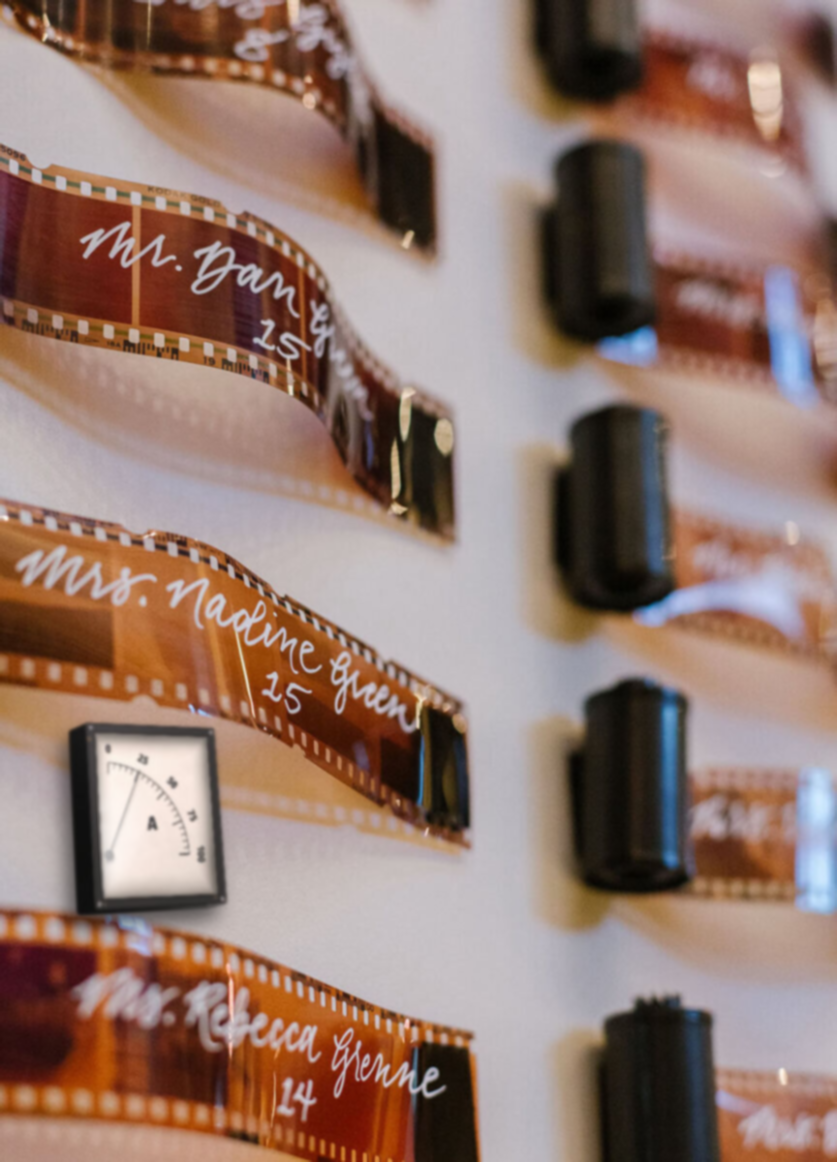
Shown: **25** A
